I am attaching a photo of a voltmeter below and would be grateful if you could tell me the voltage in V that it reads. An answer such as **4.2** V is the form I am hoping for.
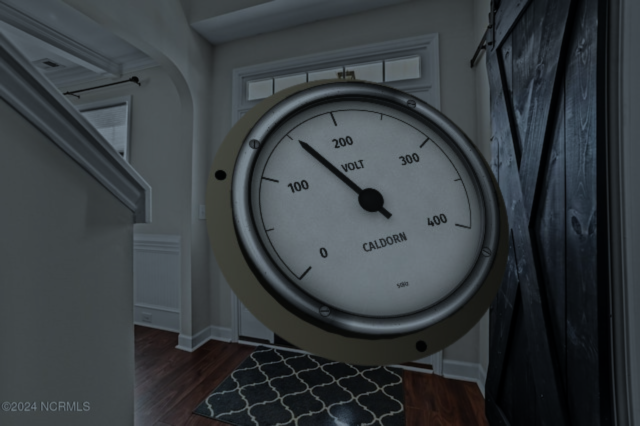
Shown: **150** V
